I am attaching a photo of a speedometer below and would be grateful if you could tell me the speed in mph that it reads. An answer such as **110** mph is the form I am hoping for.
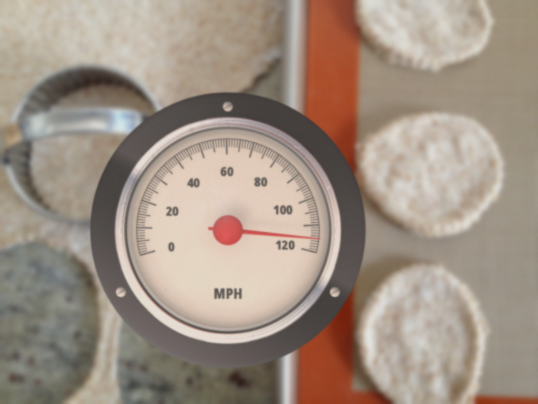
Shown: **115** mph
